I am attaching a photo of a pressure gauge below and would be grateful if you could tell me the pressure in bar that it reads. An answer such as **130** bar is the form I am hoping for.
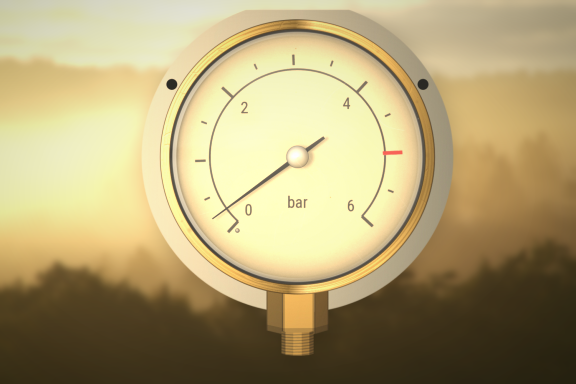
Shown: **0.25** bar
